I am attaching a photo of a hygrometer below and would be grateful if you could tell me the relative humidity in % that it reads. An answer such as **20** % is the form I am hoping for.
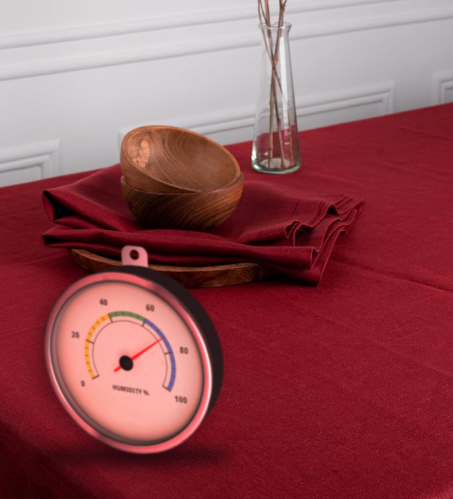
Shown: **72** %
